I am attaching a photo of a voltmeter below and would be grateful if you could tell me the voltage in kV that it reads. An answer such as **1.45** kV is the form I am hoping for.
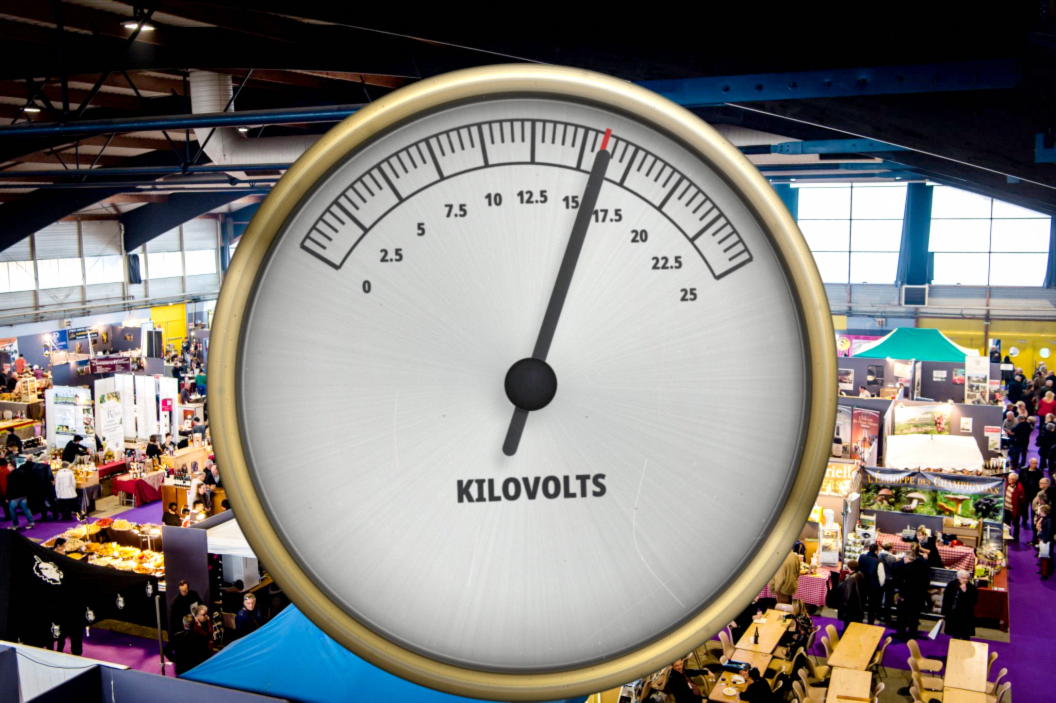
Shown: **16** kV
